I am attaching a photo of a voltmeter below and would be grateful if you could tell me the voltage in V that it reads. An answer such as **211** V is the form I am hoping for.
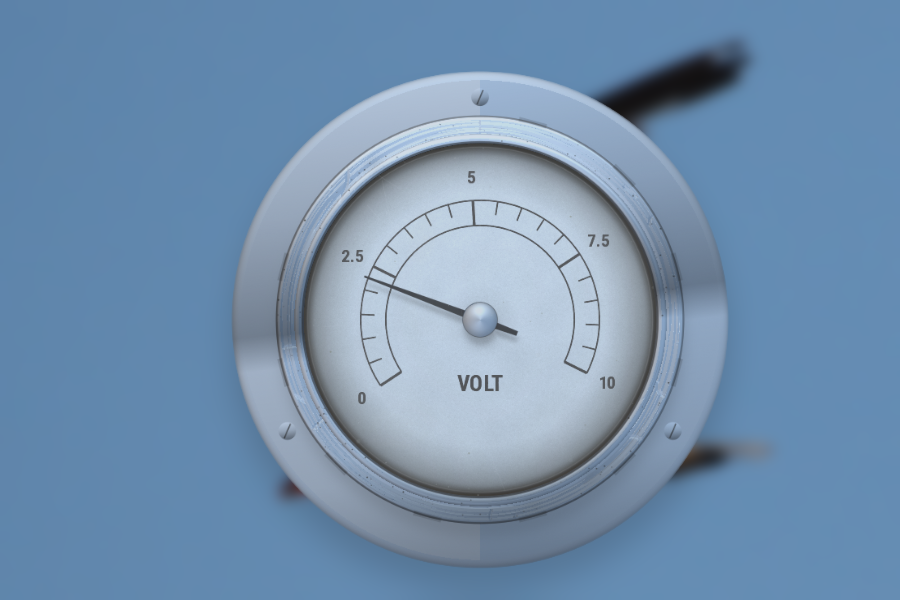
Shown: **2.25** V
